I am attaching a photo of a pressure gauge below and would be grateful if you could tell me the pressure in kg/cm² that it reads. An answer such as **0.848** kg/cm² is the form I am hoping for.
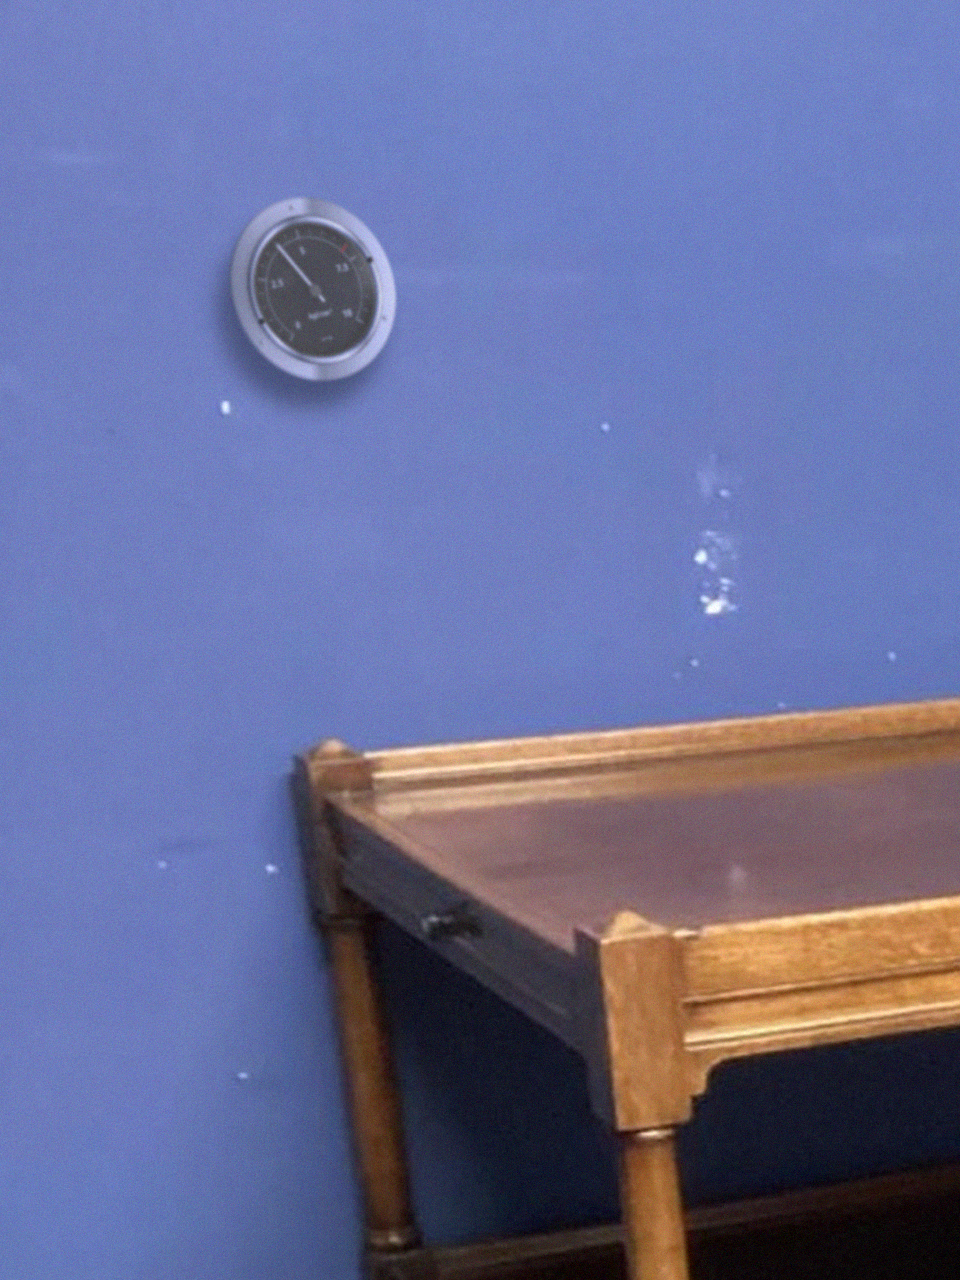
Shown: **4** kg/cm²
